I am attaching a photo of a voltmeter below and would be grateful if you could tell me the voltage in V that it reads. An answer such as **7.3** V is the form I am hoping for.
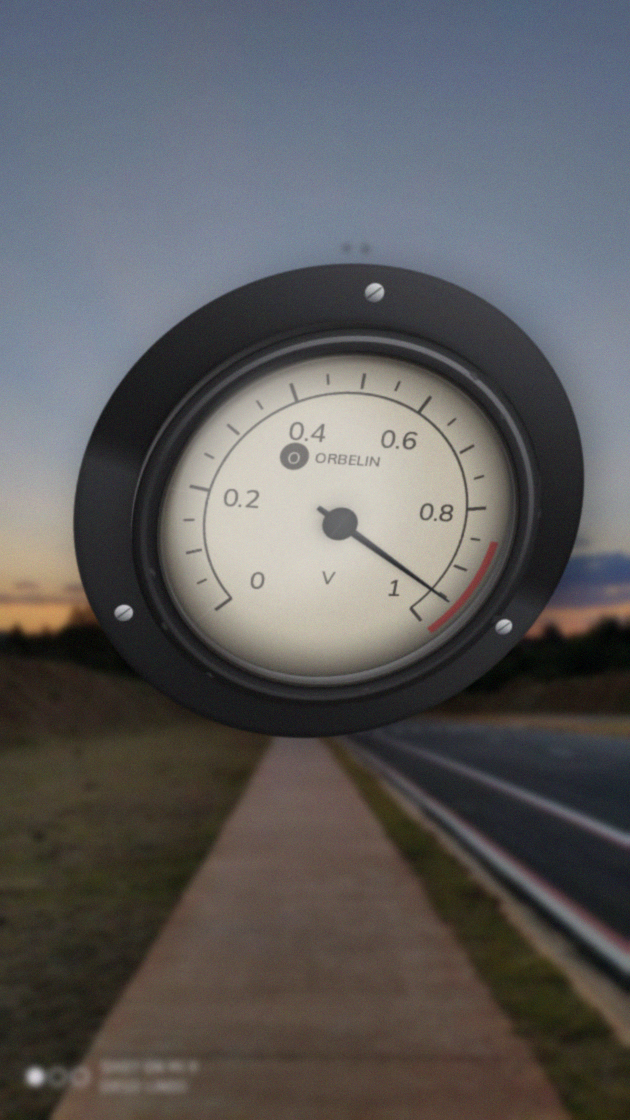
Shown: **0.95** V
